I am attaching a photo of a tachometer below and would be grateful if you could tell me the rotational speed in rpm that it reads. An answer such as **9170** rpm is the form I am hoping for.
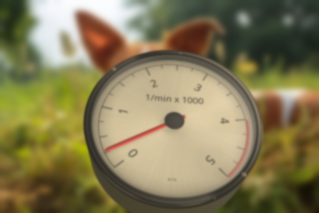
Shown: **250** rpm
